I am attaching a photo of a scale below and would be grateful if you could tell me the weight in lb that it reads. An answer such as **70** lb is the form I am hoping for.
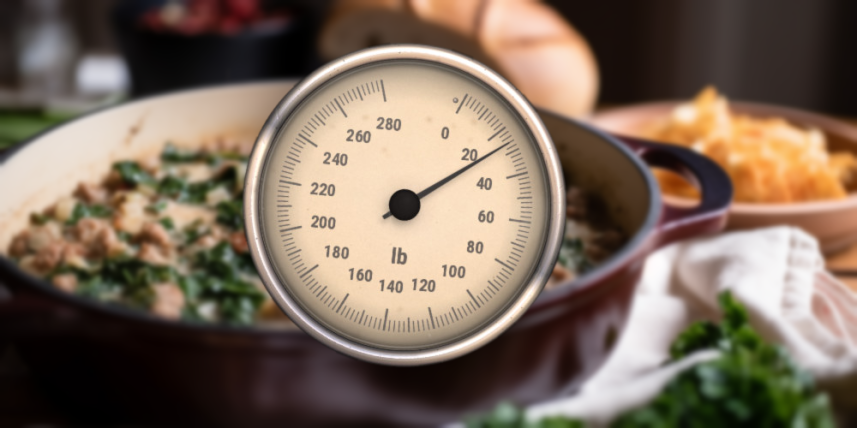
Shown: **26** lb
